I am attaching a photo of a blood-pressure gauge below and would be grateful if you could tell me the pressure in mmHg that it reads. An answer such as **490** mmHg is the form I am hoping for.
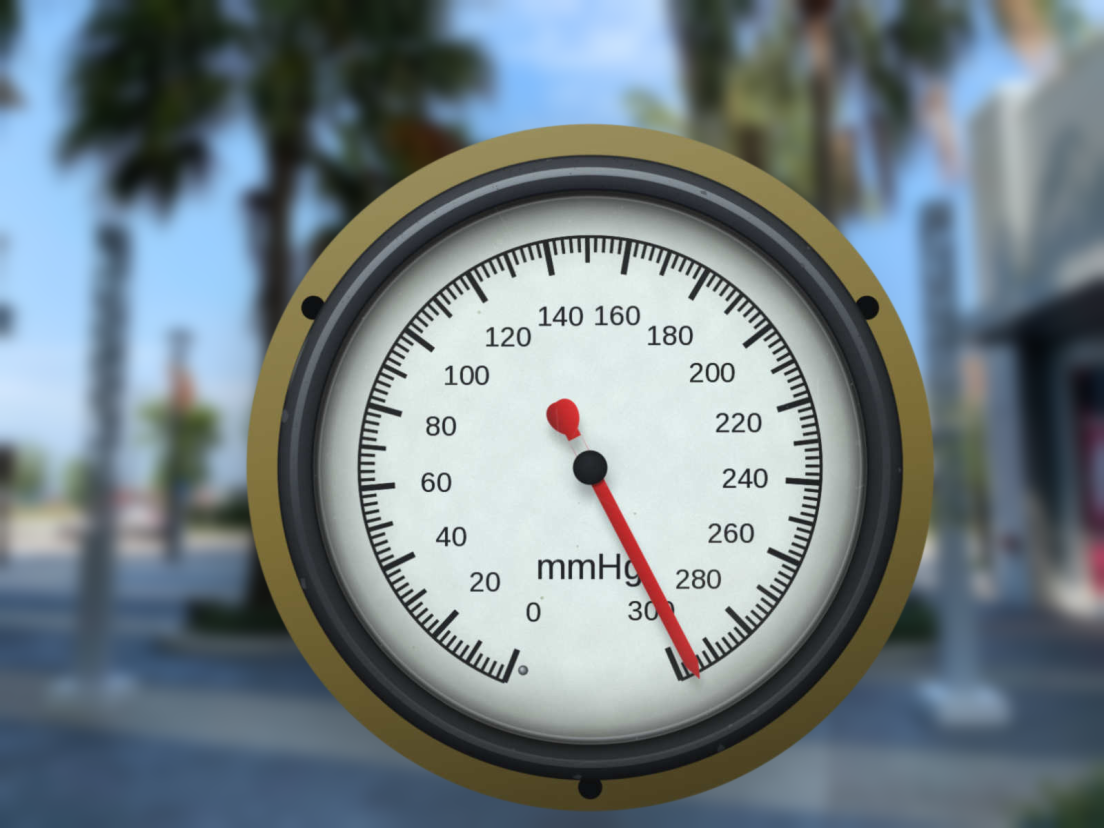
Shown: **296** mmHg
